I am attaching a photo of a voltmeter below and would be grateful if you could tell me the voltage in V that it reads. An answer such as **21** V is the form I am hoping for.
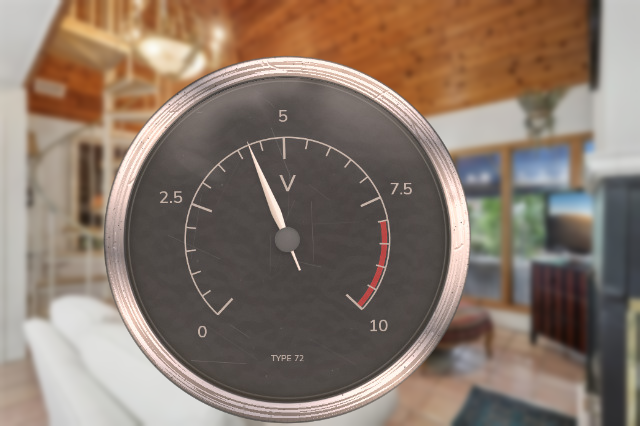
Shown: **4.25** V
